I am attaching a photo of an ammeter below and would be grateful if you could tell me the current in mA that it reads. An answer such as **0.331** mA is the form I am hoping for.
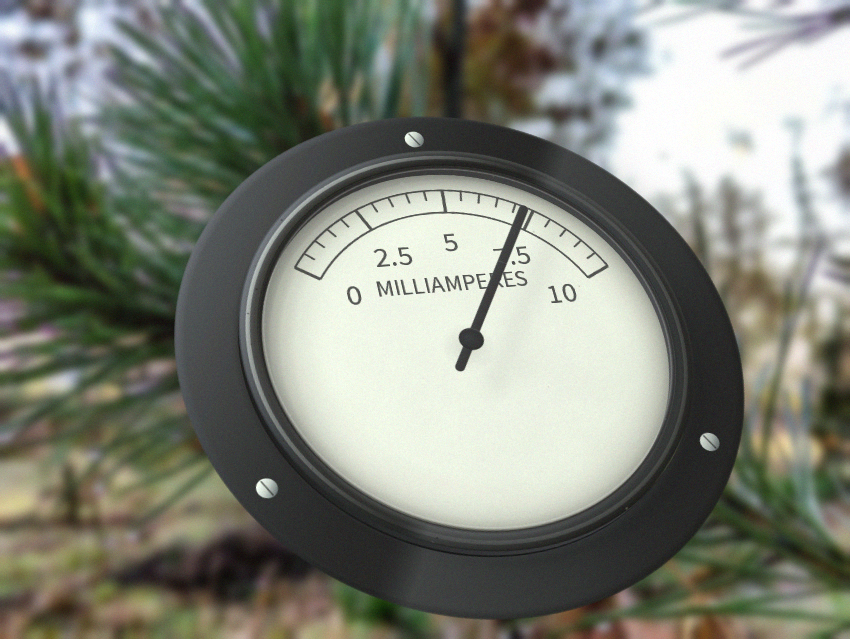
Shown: **7.25** mA
